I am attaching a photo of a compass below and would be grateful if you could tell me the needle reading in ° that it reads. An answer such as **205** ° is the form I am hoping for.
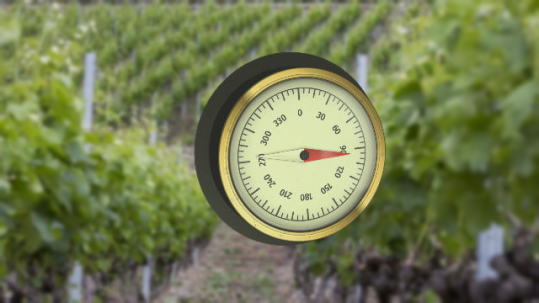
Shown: **95** °
